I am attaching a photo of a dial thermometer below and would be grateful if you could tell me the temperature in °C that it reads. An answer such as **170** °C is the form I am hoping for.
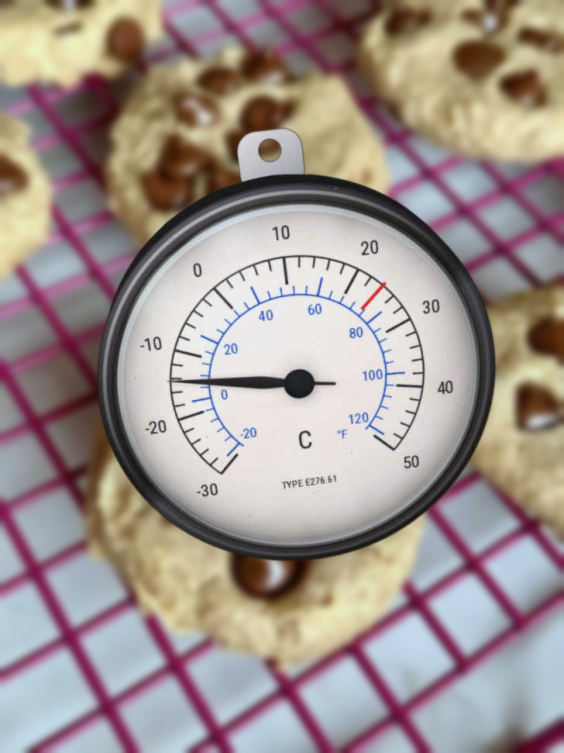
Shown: **-14** °C
